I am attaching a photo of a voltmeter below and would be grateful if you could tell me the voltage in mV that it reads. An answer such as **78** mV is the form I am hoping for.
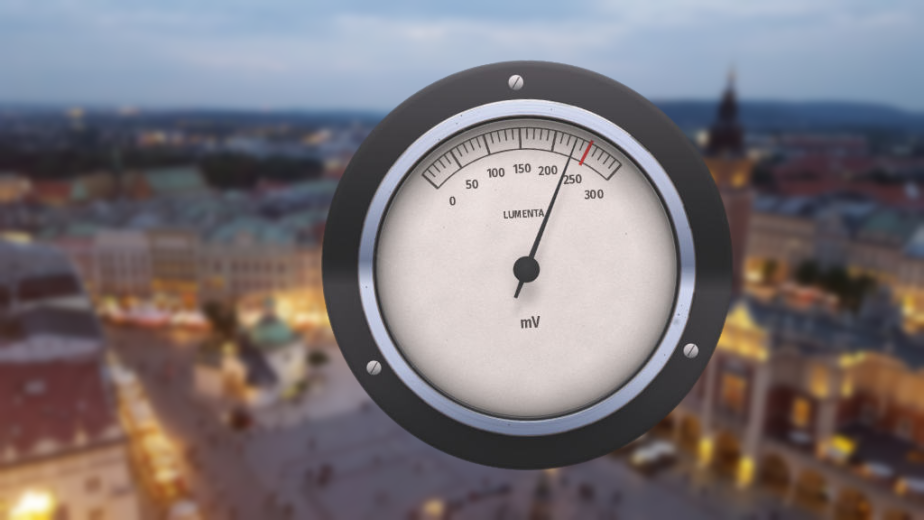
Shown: **230** mV
